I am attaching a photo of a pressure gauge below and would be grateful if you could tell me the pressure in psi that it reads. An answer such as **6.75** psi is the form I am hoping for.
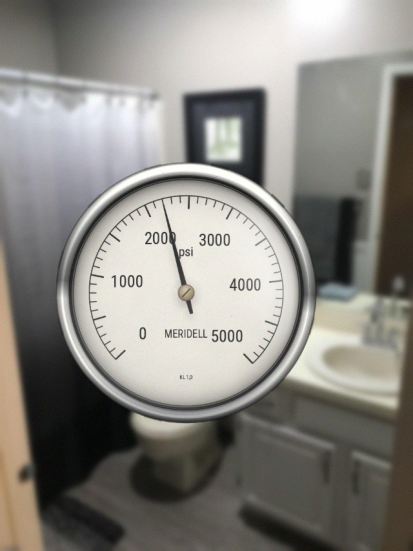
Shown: **2200** psi
